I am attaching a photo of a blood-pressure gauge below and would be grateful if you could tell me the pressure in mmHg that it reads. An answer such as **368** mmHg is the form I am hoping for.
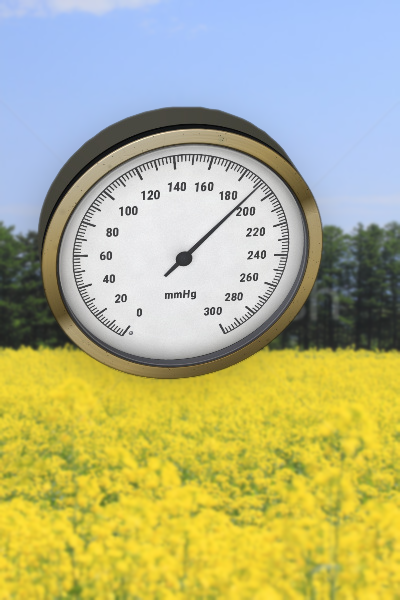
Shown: **190** mmHg
